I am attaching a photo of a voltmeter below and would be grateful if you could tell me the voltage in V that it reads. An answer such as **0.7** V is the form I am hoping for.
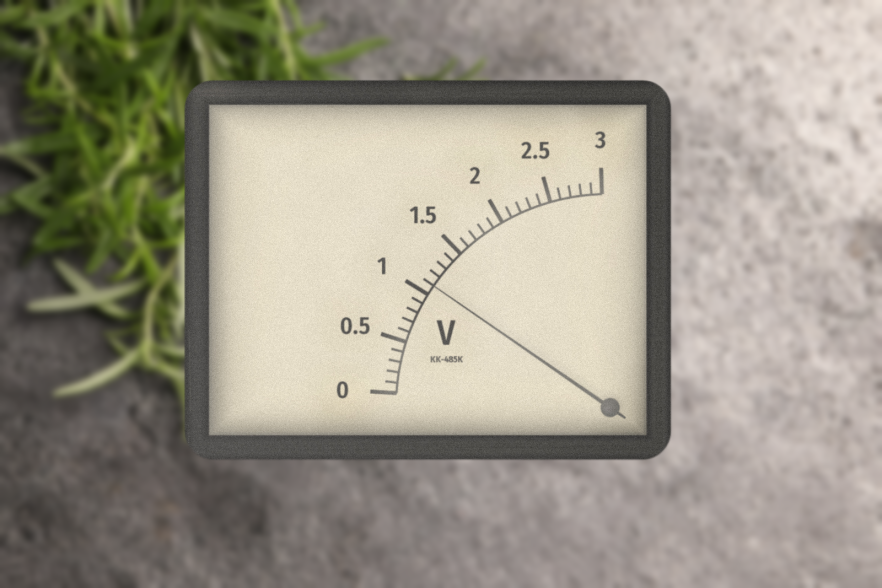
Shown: **1.1** V
